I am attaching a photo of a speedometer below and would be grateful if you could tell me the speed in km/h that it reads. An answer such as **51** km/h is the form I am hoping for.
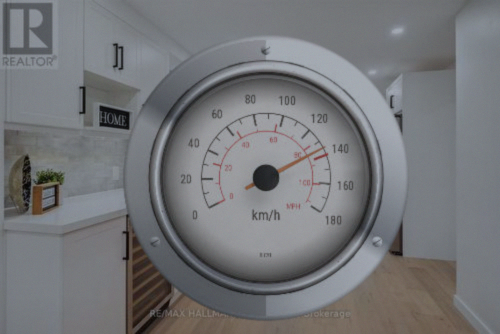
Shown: **135** km/h
